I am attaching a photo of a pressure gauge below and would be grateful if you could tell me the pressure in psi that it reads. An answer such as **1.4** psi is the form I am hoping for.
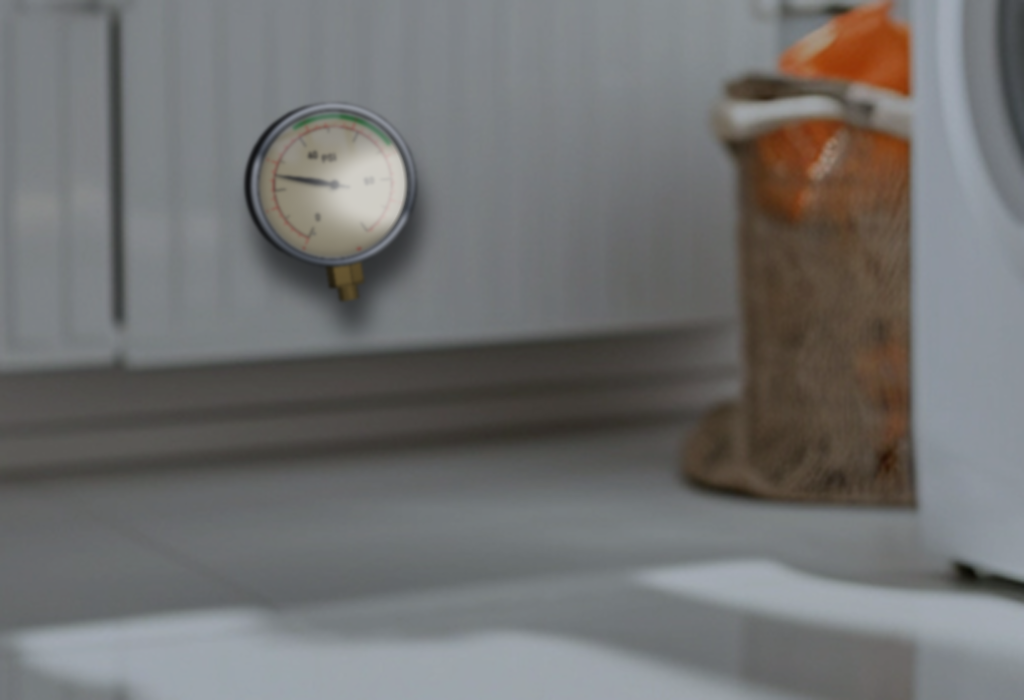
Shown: **25** psi
